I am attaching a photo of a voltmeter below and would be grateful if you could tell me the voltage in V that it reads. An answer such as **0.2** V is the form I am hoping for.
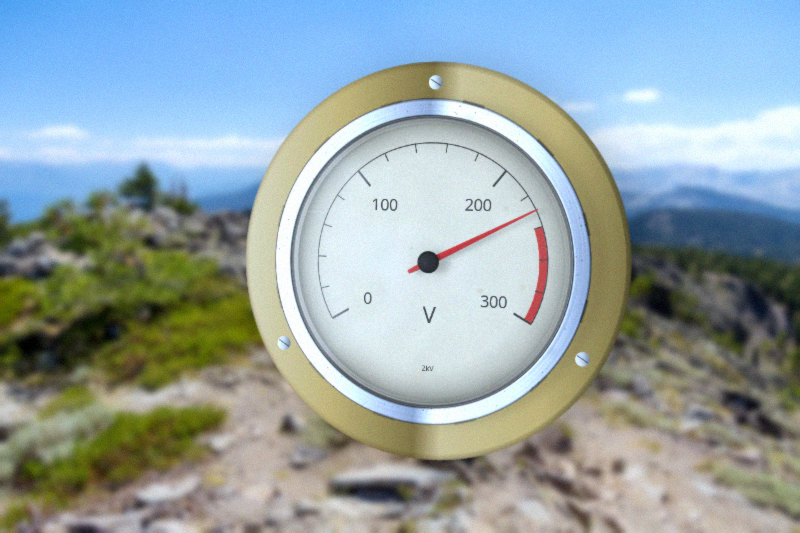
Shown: **230** V
